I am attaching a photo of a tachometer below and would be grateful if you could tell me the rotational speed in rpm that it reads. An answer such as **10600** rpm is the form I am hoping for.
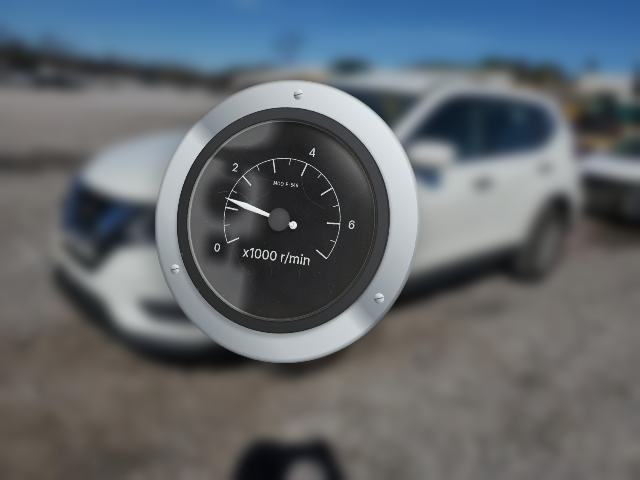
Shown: **1250** rpm
